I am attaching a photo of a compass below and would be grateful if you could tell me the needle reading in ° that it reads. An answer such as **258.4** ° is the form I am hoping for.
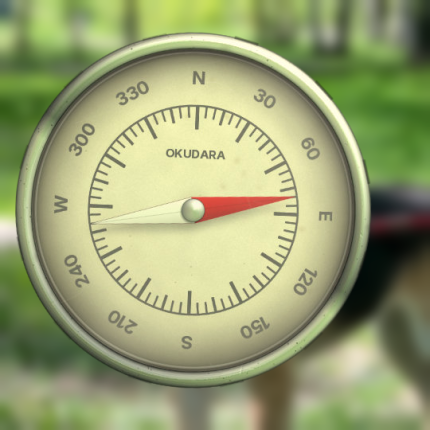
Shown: **80** °
